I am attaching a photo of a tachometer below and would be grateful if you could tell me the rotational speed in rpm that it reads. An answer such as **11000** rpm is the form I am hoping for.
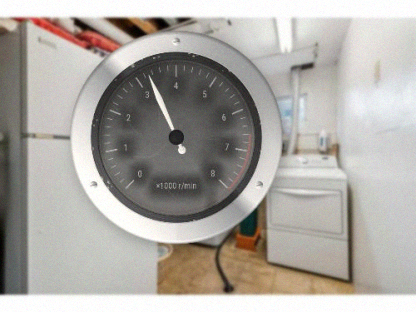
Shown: **3300** rpm
